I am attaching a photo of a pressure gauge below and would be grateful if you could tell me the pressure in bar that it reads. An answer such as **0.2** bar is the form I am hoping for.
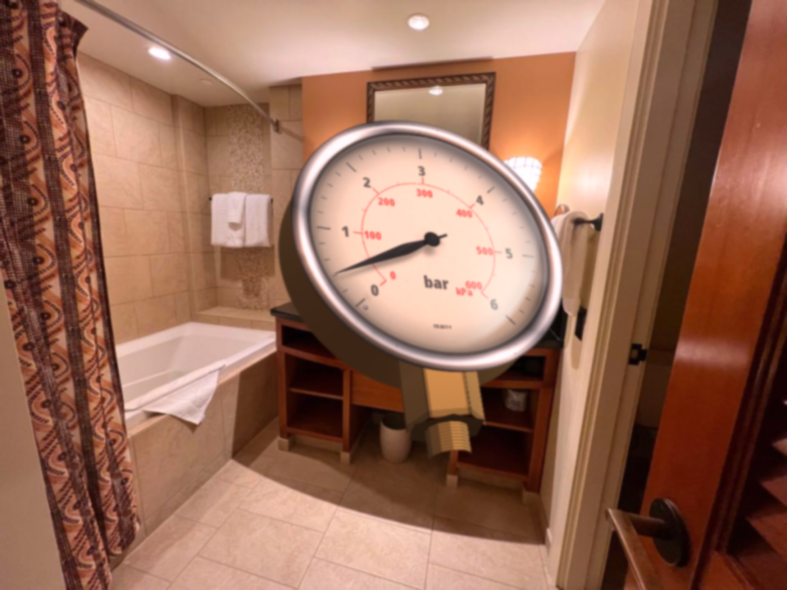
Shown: **0.4** bar
